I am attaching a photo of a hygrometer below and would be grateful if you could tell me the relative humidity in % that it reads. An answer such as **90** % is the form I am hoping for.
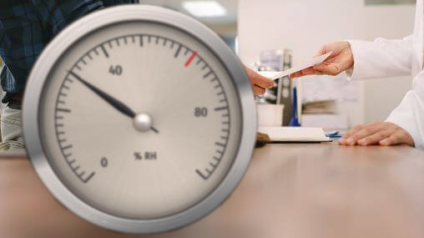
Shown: **30** %
